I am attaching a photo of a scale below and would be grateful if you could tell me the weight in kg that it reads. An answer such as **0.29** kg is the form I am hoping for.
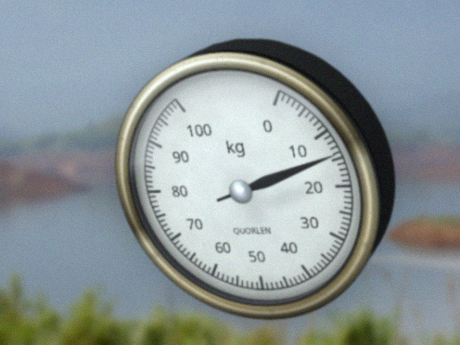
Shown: **14** kg
